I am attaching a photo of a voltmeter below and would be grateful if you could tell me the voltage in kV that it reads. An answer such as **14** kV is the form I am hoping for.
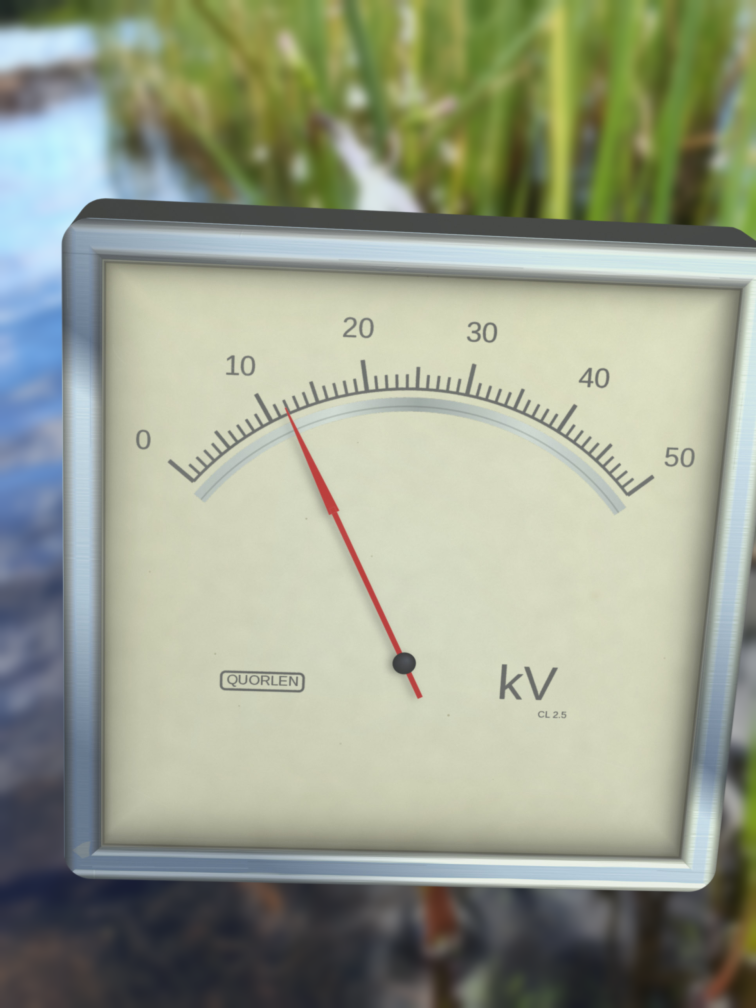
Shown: **12** kV
